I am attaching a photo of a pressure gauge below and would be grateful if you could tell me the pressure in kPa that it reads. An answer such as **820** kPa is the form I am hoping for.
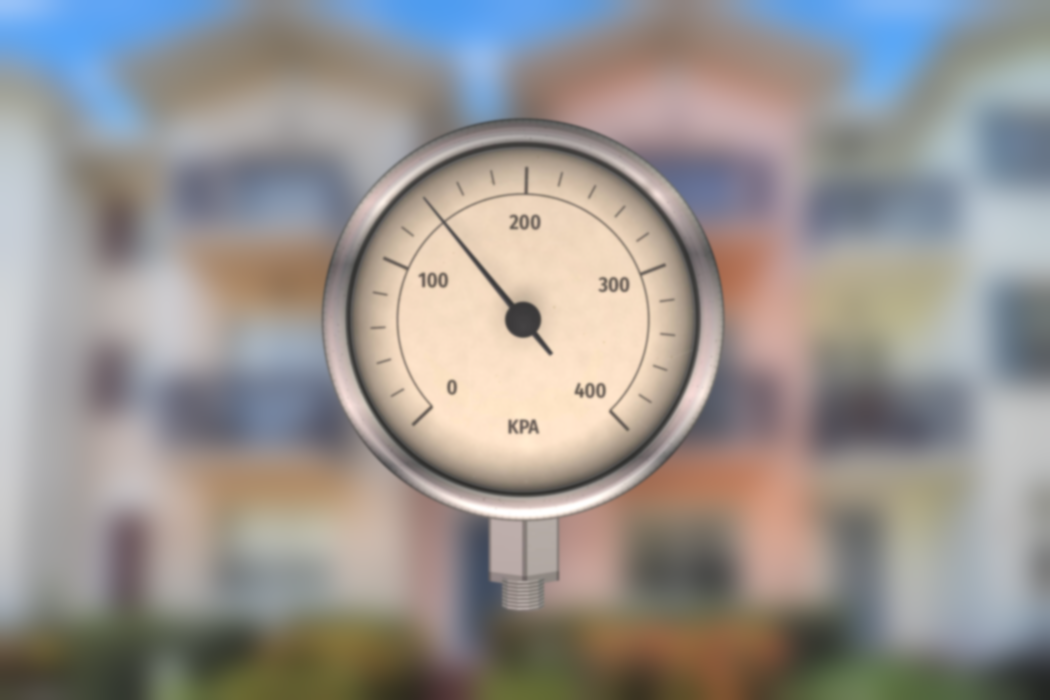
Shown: **140** kPa
